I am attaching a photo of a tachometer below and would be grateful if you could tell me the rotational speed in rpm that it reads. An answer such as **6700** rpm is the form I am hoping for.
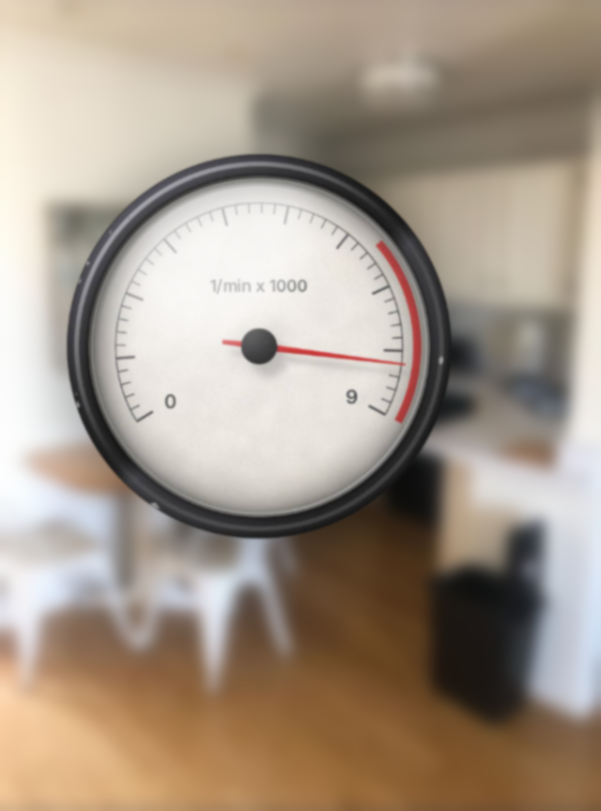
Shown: **8200** rpm
